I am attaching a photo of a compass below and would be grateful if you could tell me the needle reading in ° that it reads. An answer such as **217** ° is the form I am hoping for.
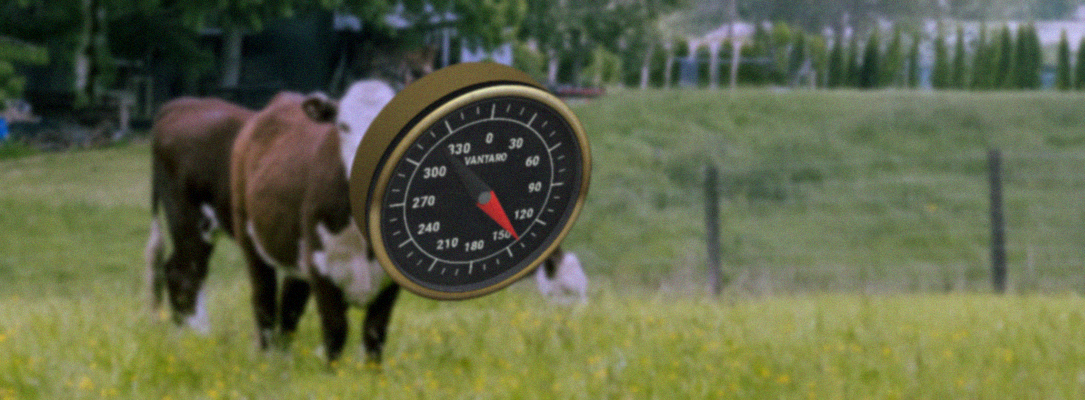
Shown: **140** °
